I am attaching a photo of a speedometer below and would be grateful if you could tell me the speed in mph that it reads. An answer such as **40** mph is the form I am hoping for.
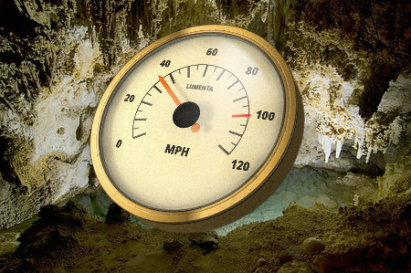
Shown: **35** mph
